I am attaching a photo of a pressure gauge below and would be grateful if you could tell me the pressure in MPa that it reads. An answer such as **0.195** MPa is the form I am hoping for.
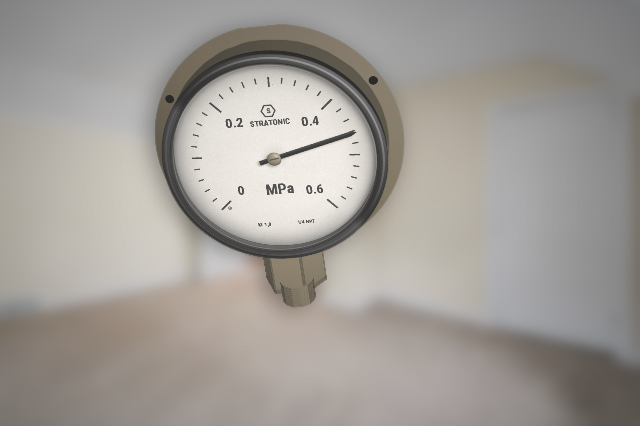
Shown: **0.46** MPa
